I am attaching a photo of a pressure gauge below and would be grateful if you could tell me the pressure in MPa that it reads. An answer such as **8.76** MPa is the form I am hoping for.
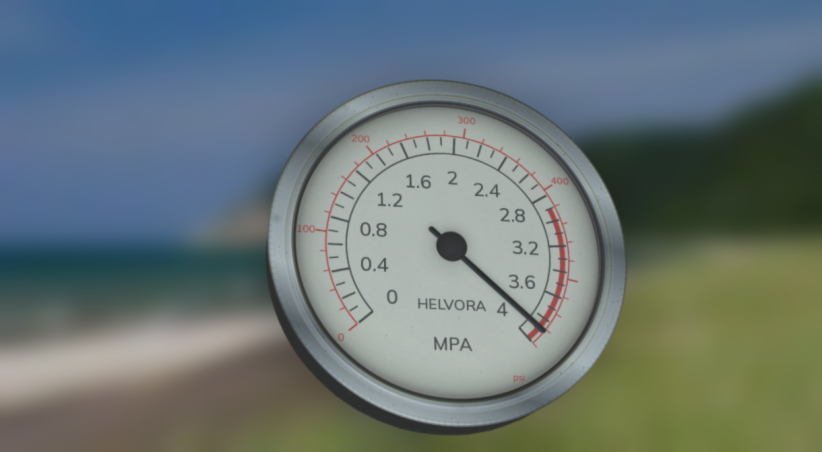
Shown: **3.9** MPa
